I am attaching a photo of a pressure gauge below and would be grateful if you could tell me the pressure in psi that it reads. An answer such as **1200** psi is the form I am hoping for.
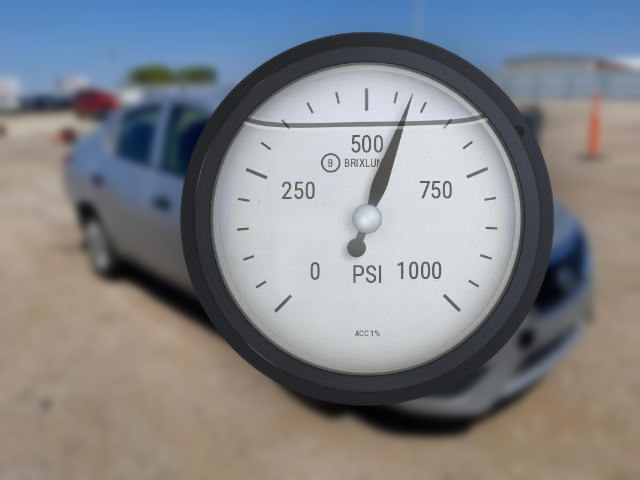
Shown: **575** psi
